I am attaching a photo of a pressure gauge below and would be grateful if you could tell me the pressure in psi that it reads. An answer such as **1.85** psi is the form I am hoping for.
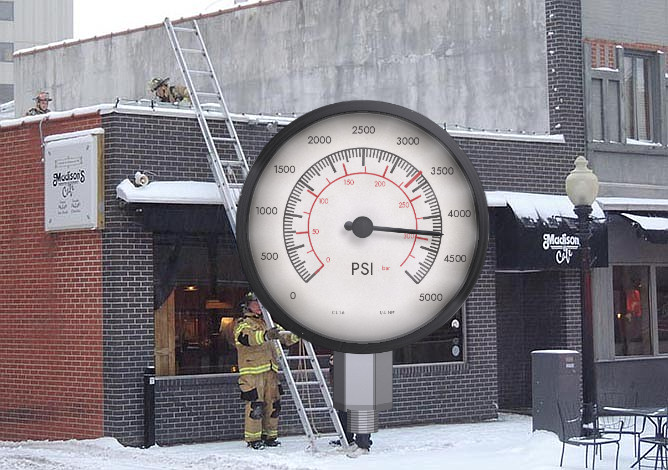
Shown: **4250** psi
